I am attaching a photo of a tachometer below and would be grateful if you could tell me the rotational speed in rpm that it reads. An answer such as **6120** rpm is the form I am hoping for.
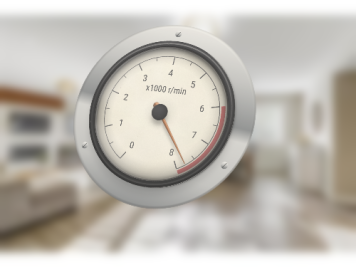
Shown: **7750** rpm
